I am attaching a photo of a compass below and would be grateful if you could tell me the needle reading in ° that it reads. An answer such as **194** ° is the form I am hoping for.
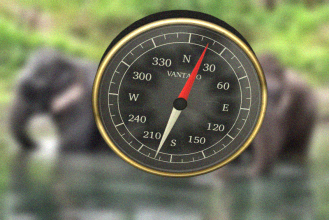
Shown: **15** °
